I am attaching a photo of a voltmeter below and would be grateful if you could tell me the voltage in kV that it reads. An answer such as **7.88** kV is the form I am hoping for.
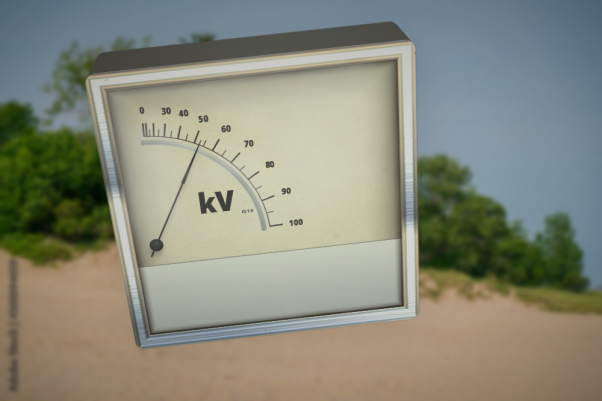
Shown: **52.5** kV
